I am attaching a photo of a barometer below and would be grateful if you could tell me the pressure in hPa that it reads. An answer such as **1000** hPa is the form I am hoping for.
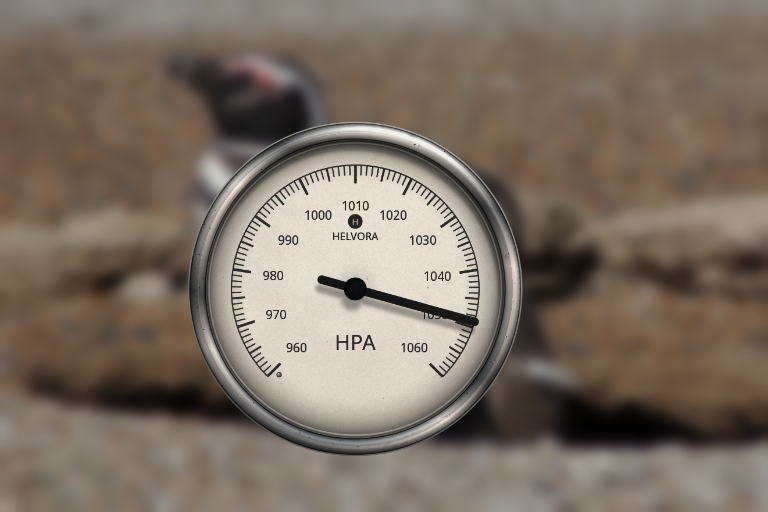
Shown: **1049** hPa
